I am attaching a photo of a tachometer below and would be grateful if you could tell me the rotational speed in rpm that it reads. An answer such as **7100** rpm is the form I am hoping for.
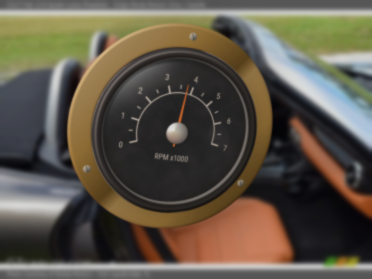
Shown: **3750** rpm
